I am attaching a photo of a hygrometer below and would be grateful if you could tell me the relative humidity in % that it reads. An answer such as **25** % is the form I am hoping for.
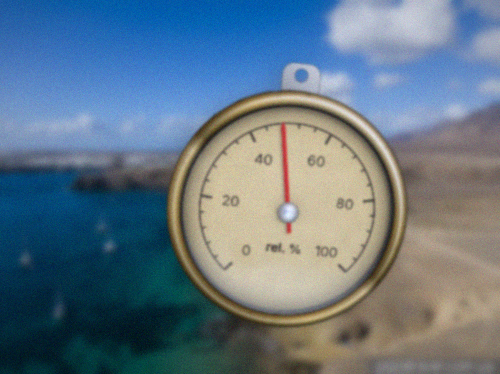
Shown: **48** %
